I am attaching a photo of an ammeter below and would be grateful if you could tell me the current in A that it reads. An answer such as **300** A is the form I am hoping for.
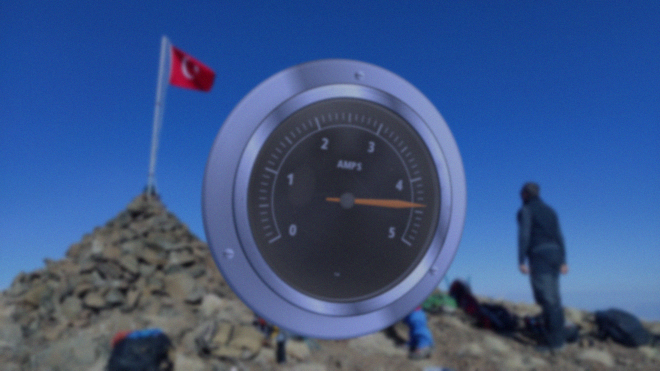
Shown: **4.4** A
